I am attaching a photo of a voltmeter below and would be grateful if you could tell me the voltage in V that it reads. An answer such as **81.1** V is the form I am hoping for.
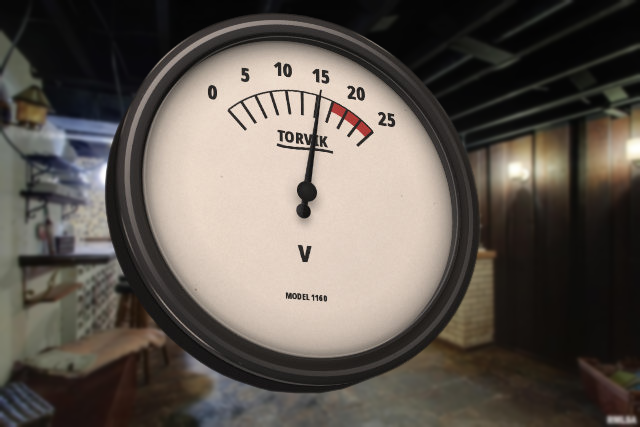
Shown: **15** V
